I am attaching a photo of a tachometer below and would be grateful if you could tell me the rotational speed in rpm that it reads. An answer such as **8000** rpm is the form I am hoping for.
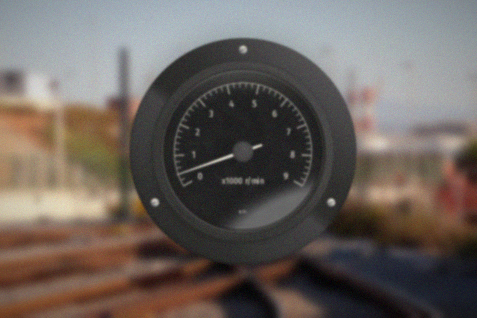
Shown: **400** rpm
